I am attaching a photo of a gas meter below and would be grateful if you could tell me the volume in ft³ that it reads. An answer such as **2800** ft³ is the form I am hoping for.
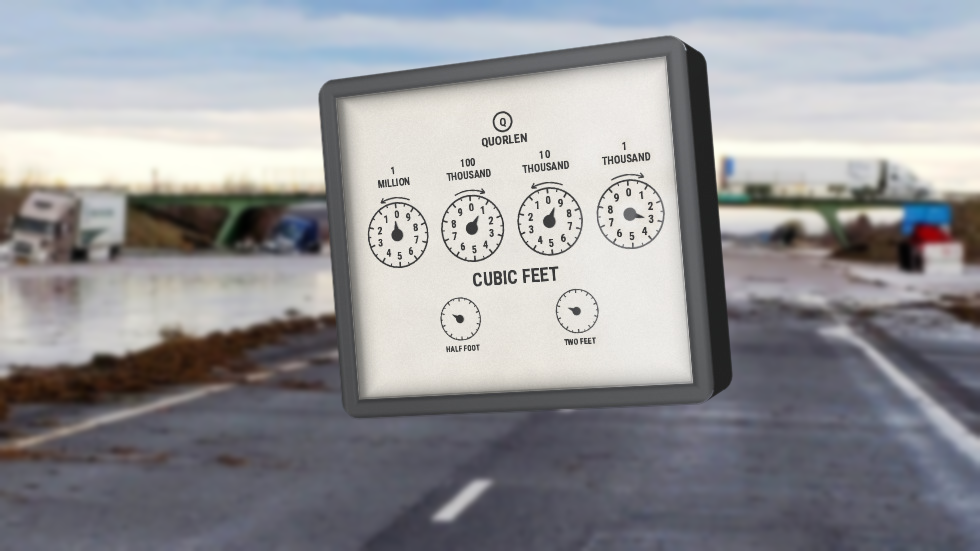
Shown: **9300** ft³
